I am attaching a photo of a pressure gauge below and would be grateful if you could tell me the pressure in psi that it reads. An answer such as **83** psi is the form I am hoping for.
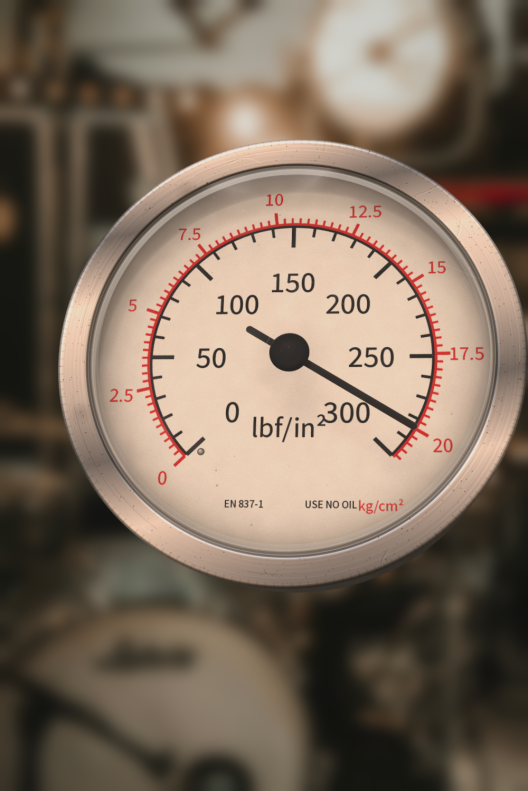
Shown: **285** psi
